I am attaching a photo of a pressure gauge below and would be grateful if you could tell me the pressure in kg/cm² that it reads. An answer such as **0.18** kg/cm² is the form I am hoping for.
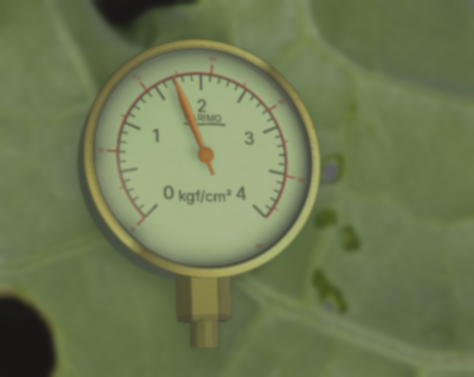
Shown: **1.7** kg/cm²
